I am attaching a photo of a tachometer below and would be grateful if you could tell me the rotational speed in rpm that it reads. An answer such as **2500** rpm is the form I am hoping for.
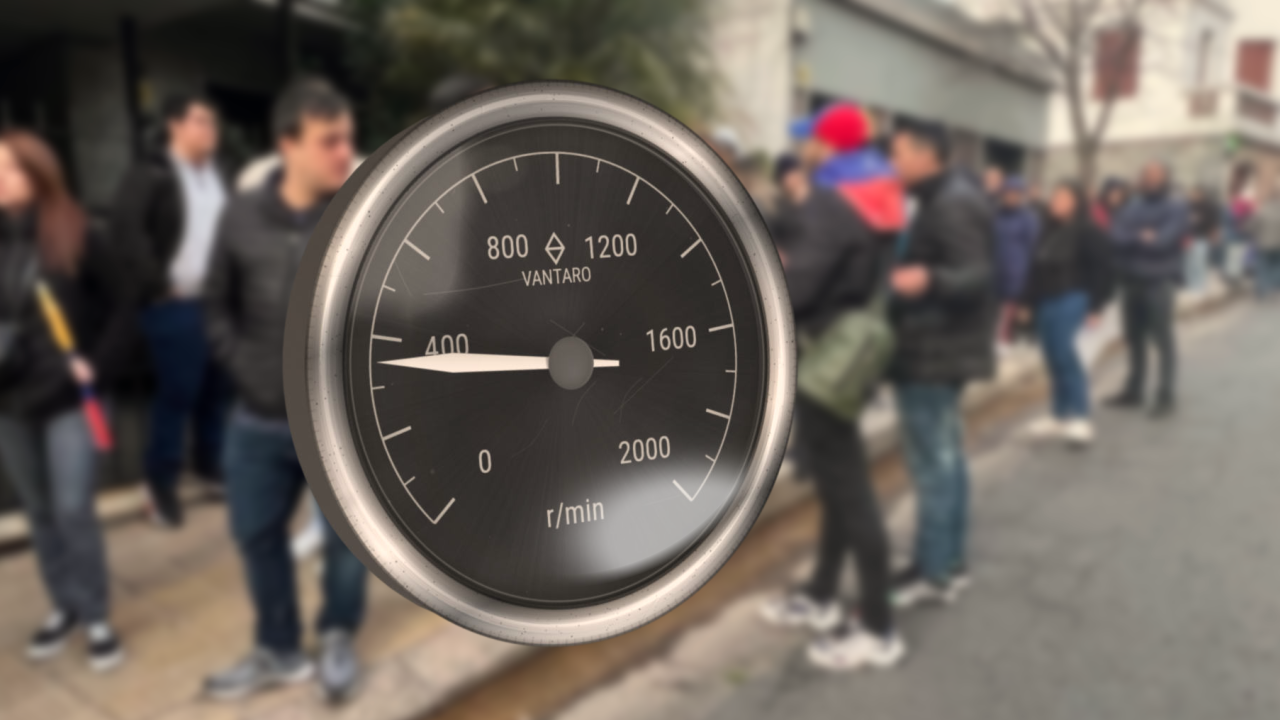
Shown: **350** rpm
